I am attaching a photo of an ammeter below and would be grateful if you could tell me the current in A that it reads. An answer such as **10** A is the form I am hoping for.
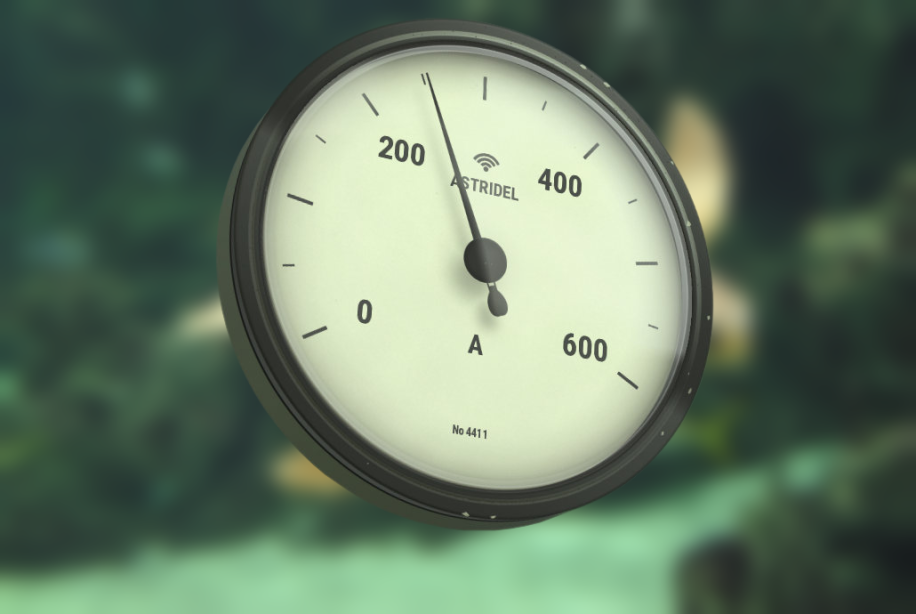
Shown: **250** A
